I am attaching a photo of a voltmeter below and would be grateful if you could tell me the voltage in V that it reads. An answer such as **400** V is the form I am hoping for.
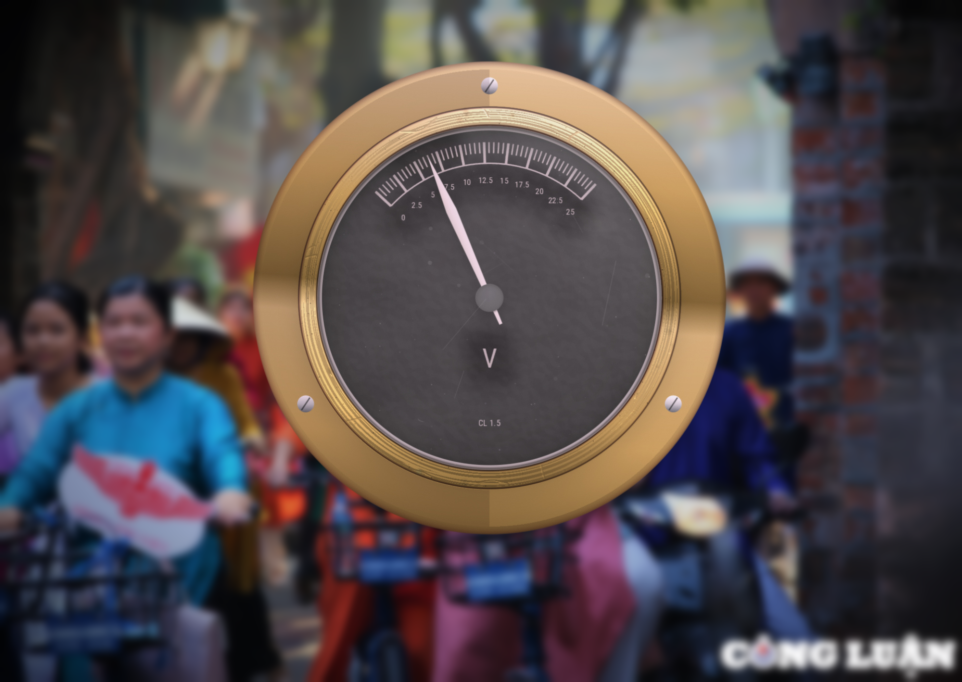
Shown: **6.5** V
